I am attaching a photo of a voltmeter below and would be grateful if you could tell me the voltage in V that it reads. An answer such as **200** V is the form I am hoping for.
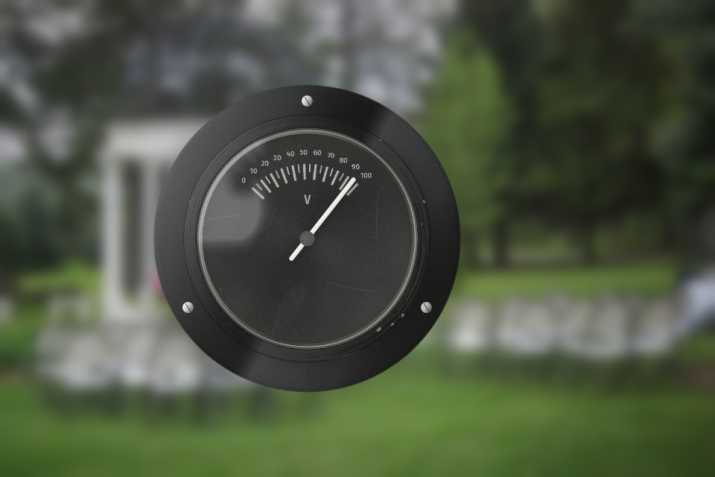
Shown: **95** V
